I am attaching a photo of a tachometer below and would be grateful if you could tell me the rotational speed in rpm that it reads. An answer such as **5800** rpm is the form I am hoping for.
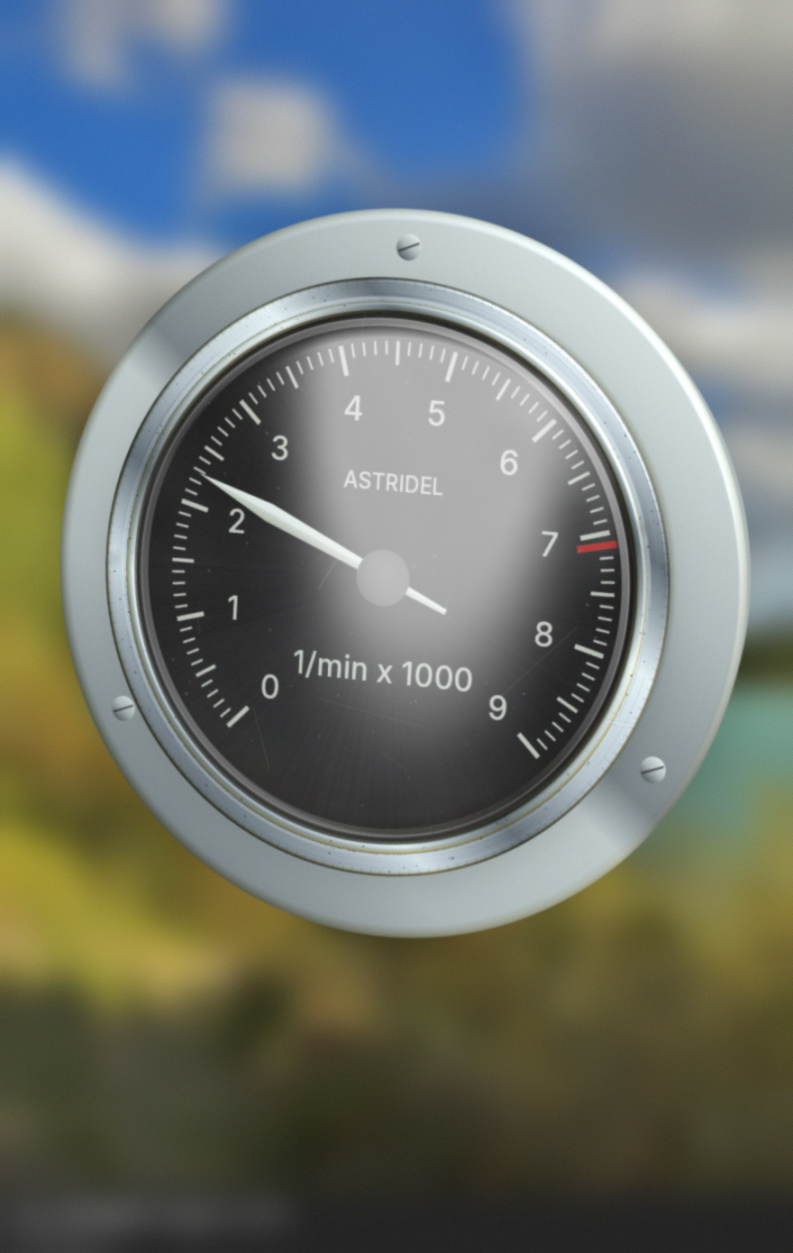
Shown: **2300** rpm
